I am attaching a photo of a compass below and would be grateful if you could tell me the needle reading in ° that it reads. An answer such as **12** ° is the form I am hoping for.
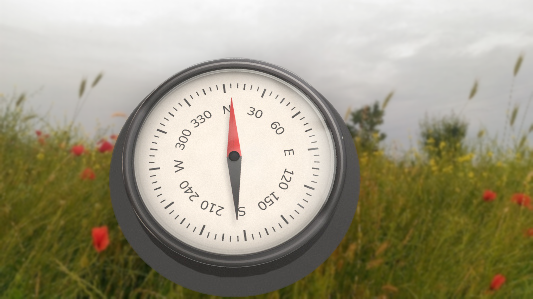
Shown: **5** °
